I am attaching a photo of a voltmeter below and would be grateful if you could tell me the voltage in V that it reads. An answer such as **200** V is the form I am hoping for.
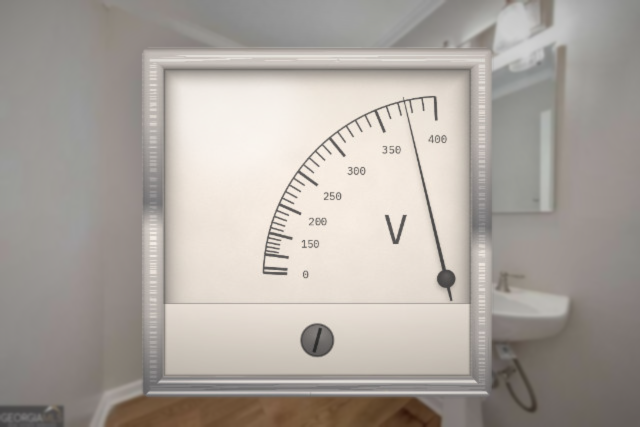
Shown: **375** V
